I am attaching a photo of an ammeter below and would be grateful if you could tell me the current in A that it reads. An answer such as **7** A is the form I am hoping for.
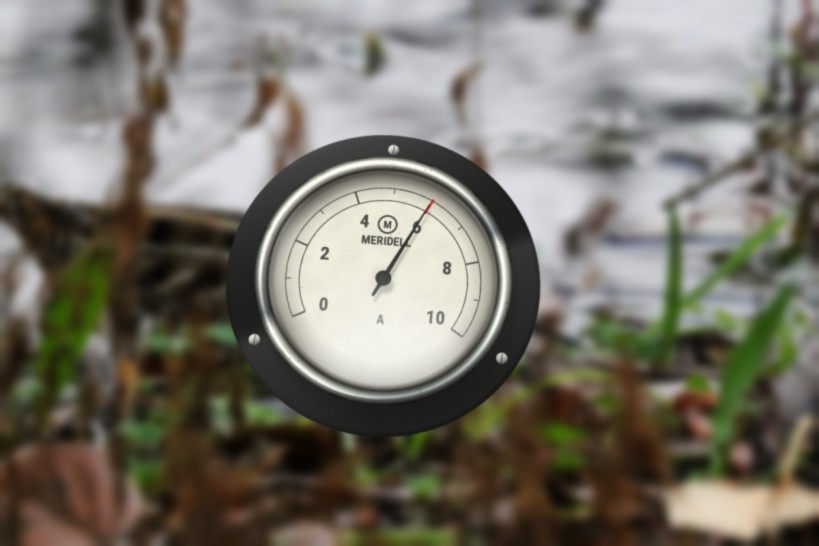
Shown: **6** A
